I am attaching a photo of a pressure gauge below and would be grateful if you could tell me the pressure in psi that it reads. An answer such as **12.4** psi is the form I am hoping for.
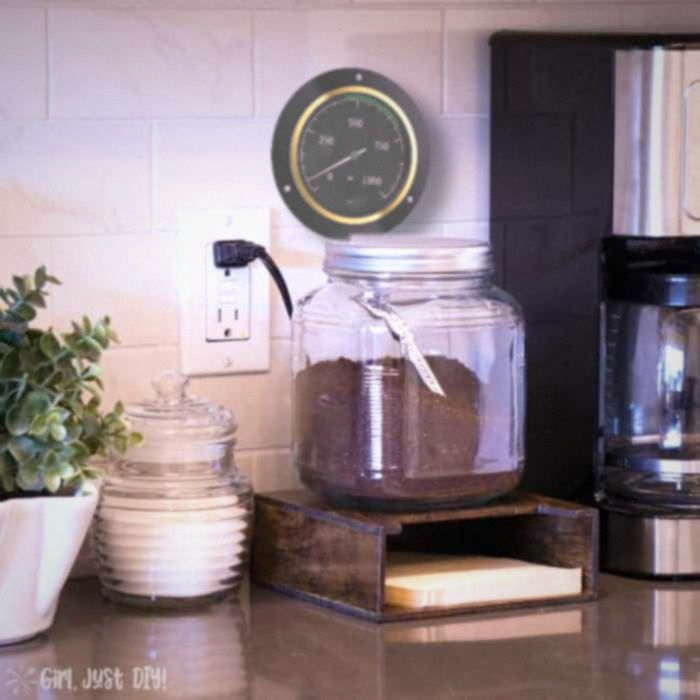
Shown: **50** psi
